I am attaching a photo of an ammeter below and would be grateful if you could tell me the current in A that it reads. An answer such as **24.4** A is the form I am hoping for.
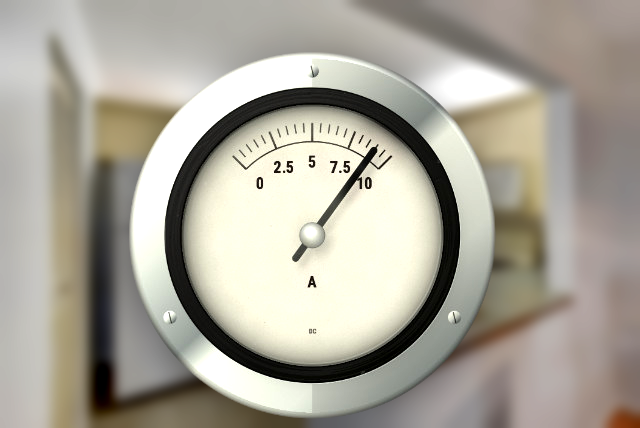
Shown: **9** A
